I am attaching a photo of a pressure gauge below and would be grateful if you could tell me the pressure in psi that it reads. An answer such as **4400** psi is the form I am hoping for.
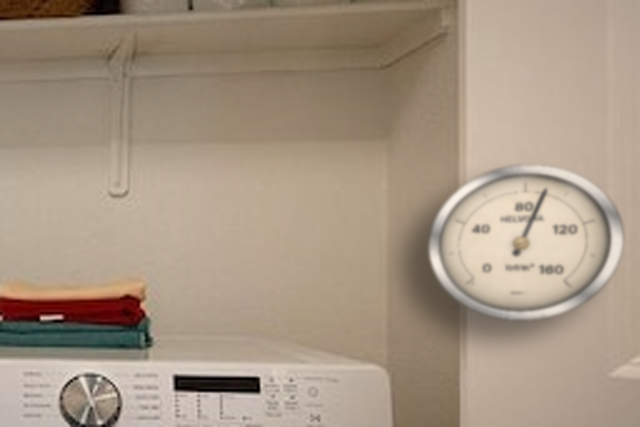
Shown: **90** psi
